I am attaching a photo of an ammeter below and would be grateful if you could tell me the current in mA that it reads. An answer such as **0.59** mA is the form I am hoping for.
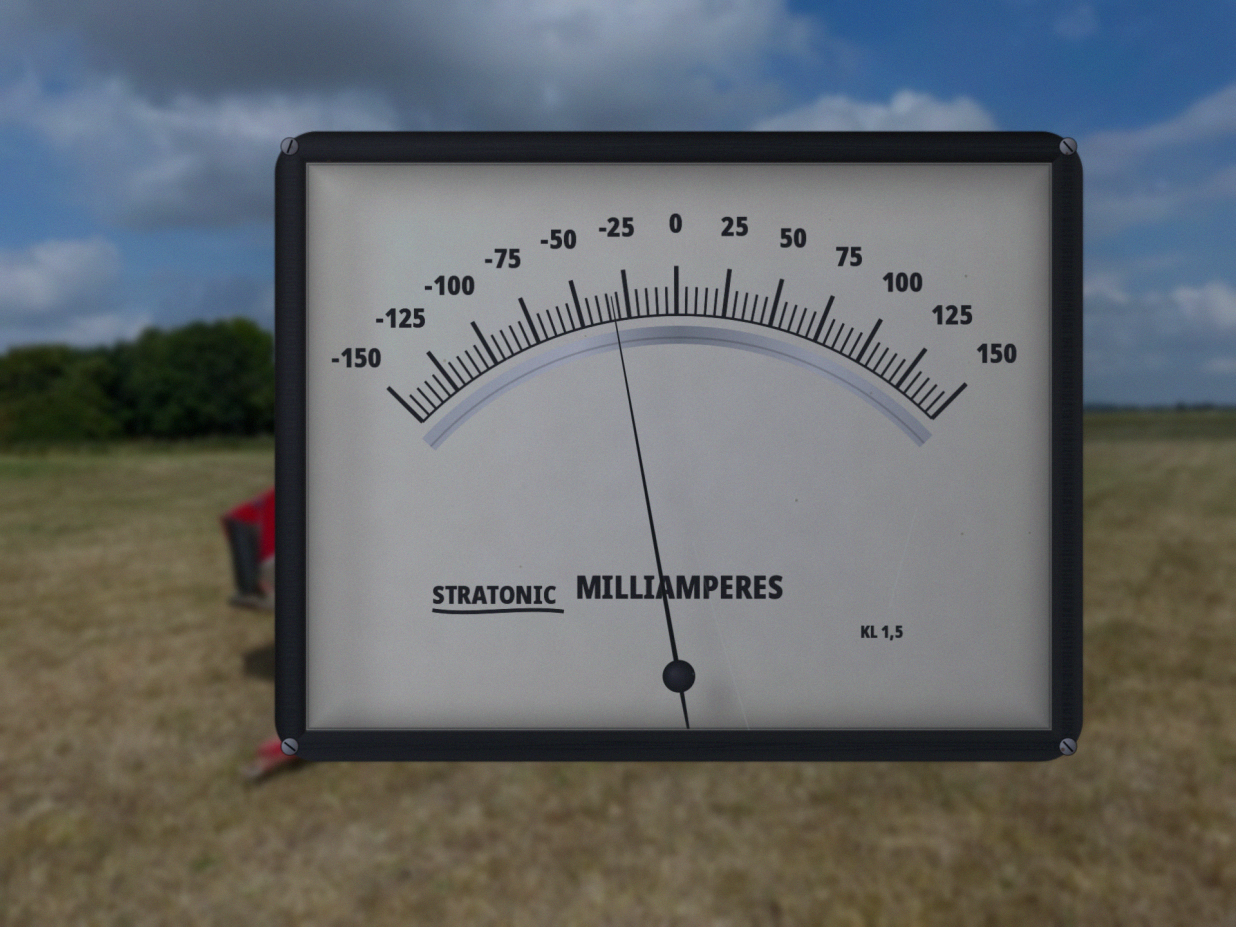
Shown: **-32.5** mA
